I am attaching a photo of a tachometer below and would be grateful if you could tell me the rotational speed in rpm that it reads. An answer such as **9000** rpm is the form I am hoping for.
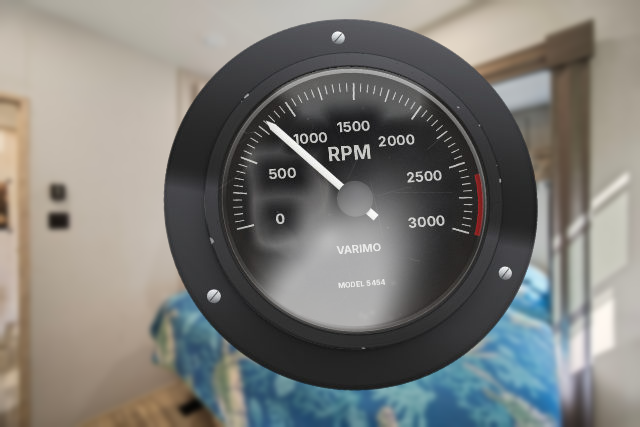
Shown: **800** rpm
